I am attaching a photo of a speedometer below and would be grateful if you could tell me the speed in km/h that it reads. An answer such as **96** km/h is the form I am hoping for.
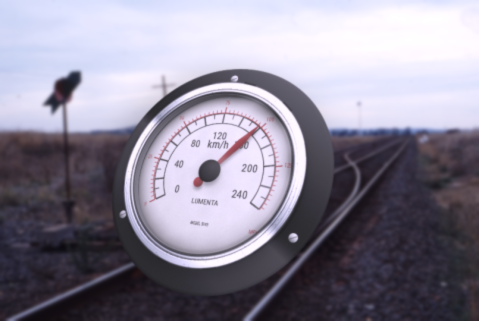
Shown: **160** km/h
